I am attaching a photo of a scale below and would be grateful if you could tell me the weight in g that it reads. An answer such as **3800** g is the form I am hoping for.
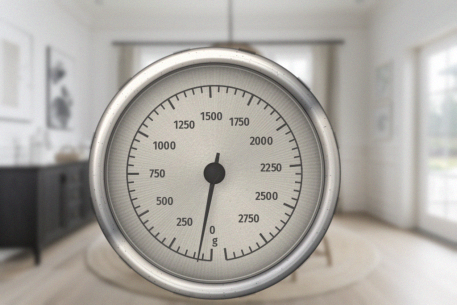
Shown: **75** g
